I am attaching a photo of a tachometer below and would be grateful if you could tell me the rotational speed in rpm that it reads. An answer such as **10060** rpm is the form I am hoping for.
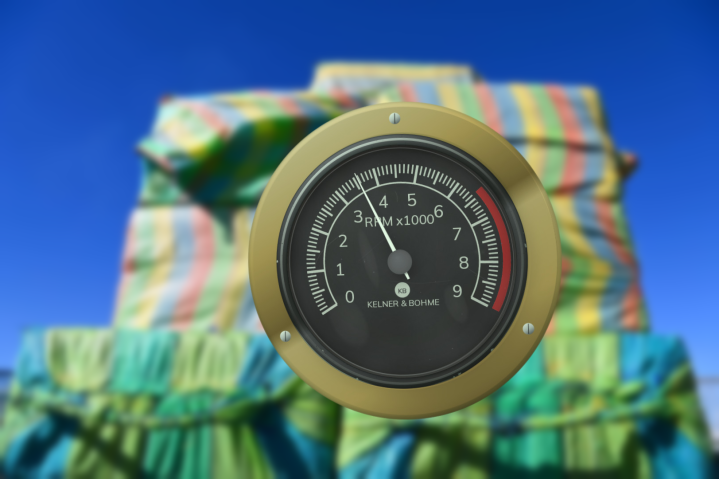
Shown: **3600** rpm
